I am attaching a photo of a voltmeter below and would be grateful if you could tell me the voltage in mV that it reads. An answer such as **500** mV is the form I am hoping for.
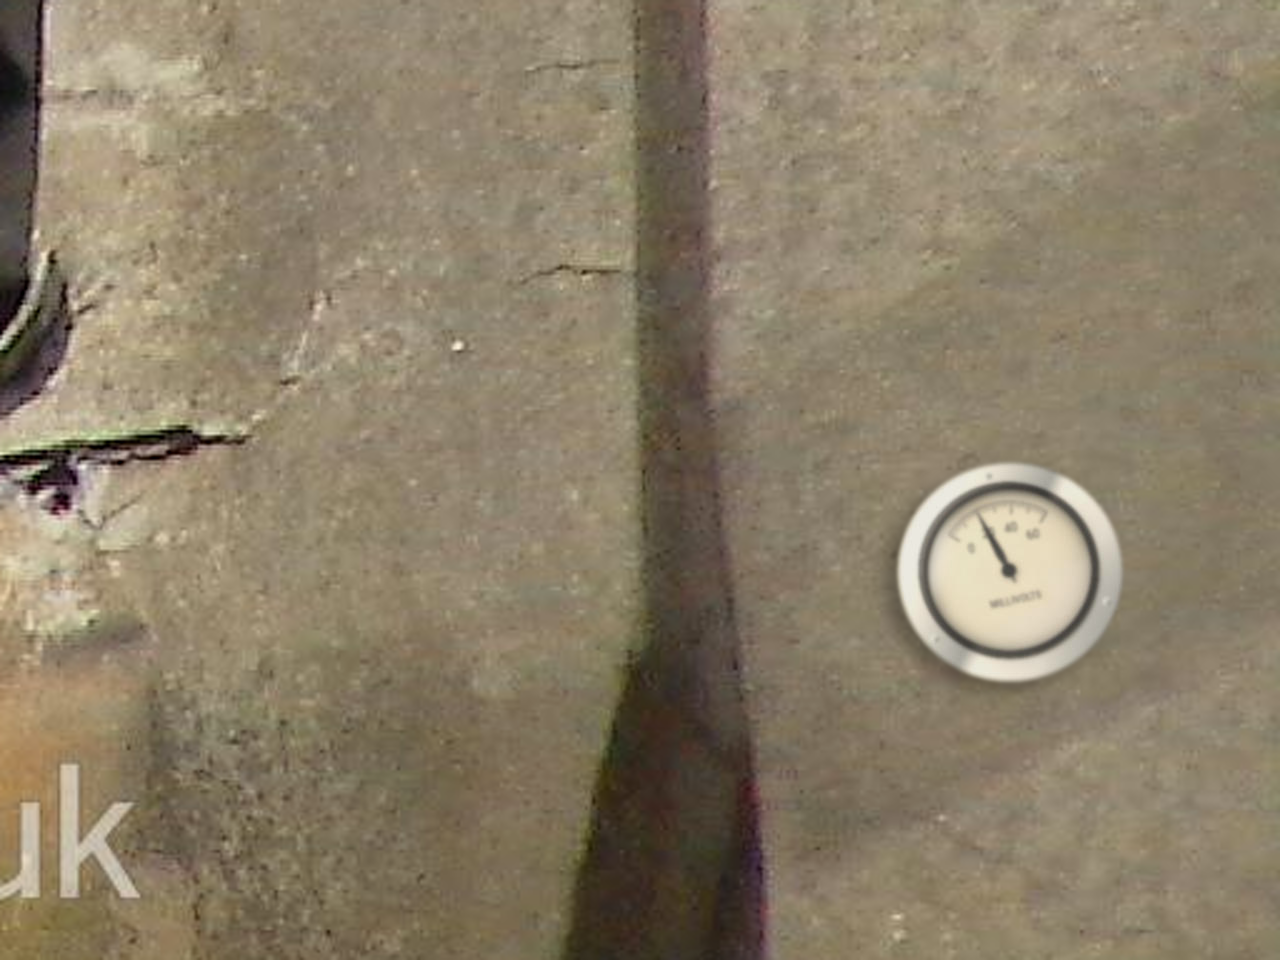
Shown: **20** mV
